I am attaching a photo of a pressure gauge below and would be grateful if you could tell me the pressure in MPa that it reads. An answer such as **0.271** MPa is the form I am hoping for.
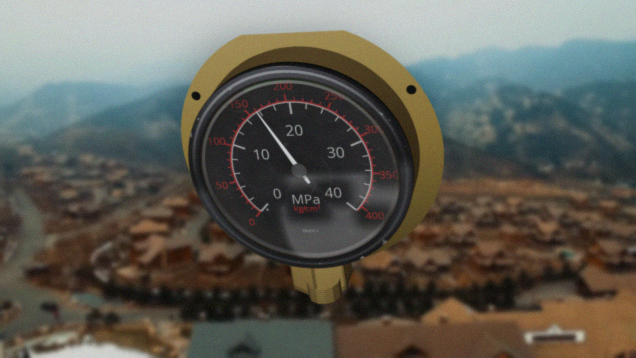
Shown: **16** MPa
